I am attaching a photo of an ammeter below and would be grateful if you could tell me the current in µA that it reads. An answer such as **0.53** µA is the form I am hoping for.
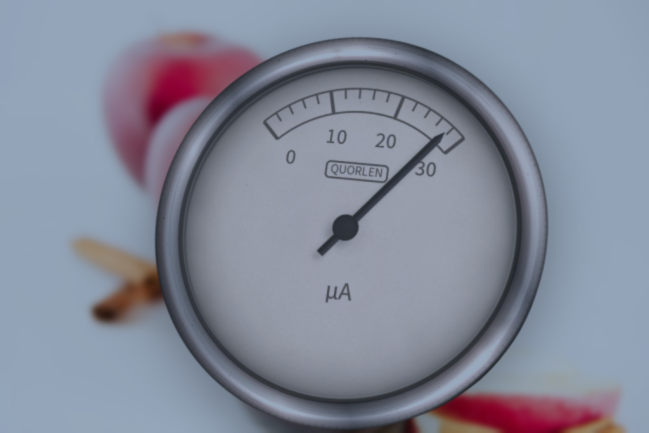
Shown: **28** µA
